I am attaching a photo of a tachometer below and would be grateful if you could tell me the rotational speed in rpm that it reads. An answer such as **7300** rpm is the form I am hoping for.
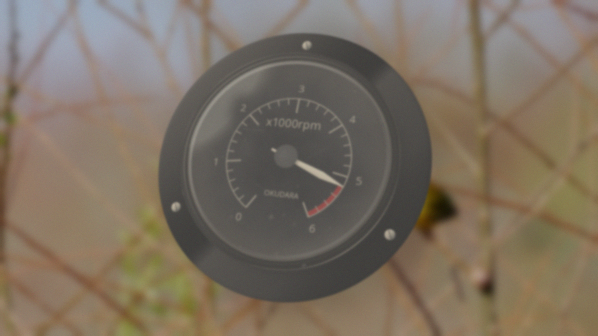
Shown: **5200** rpm
